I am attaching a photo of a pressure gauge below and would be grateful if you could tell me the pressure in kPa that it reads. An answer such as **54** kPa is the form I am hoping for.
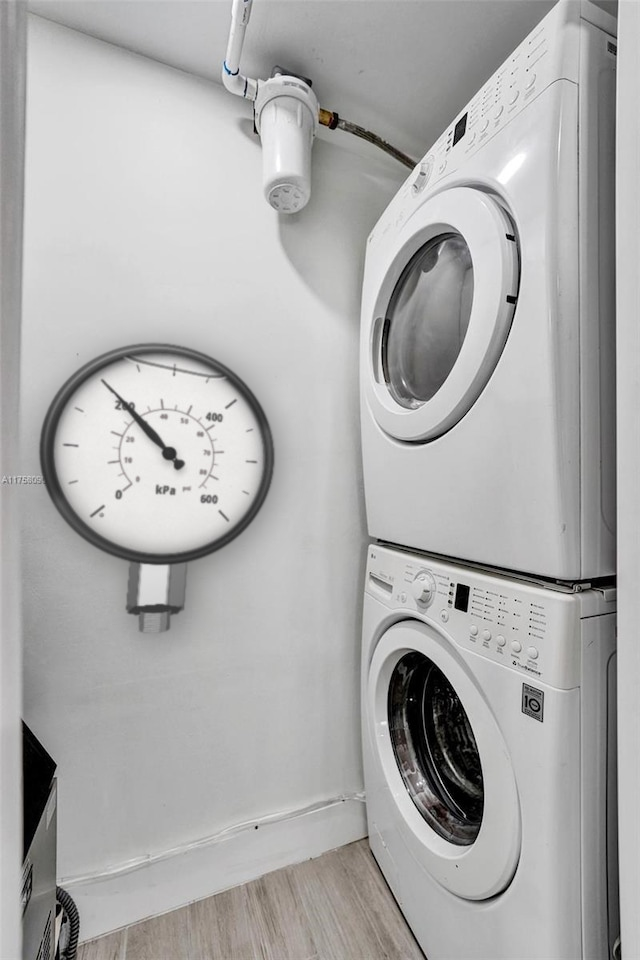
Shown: **200** kPa
